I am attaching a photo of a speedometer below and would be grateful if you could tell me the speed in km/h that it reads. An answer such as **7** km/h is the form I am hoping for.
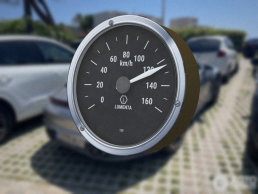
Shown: **125** km/h
